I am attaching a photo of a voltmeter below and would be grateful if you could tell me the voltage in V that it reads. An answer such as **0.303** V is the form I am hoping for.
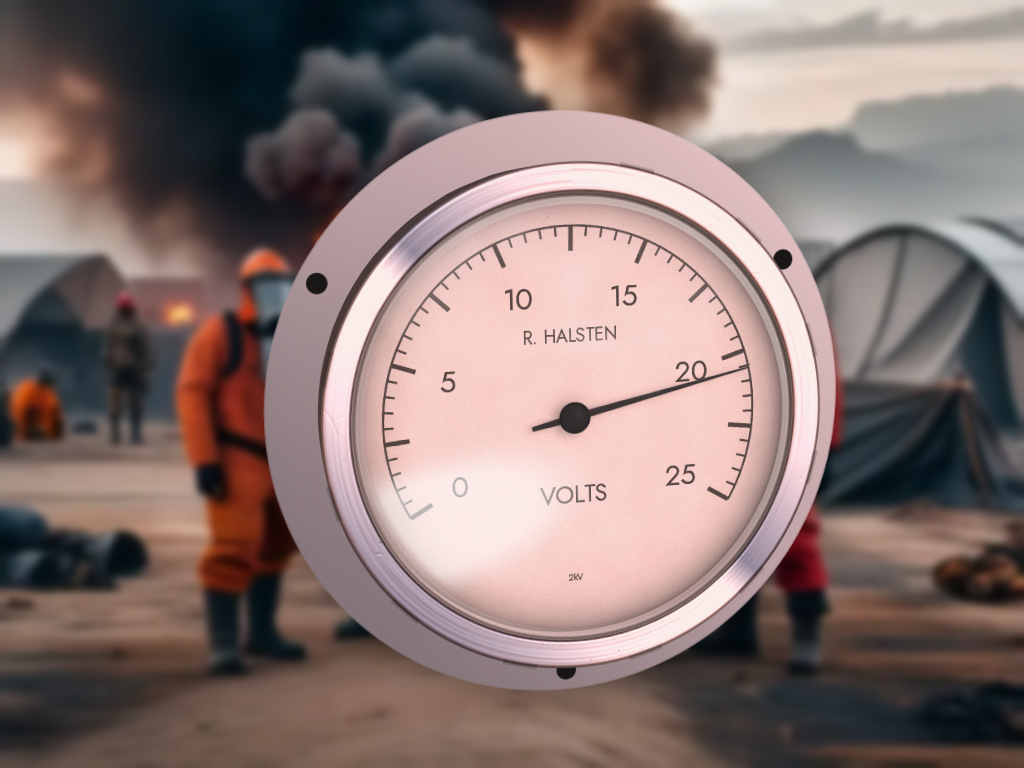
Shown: **20.5** V
